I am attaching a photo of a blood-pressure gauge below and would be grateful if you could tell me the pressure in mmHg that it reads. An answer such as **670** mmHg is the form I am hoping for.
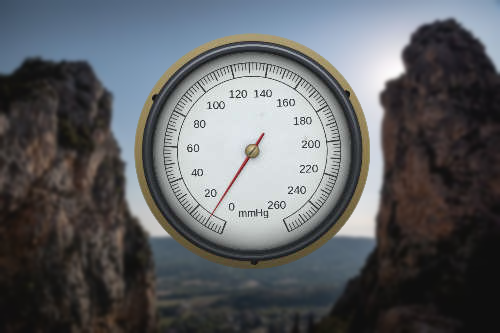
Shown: **10** mmHg
